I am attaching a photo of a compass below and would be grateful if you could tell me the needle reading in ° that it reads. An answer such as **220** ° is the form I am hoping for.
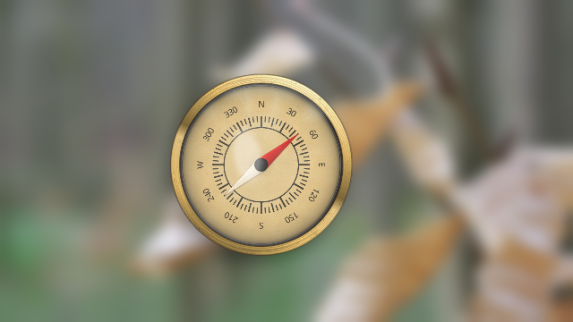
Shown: **50** °
